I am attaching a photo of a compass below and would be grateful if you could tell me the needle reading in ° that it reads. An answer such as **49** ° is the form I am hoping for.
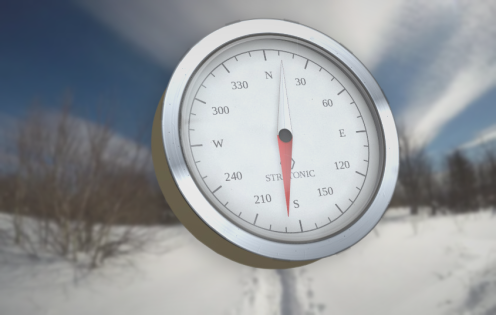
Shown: **190** °
